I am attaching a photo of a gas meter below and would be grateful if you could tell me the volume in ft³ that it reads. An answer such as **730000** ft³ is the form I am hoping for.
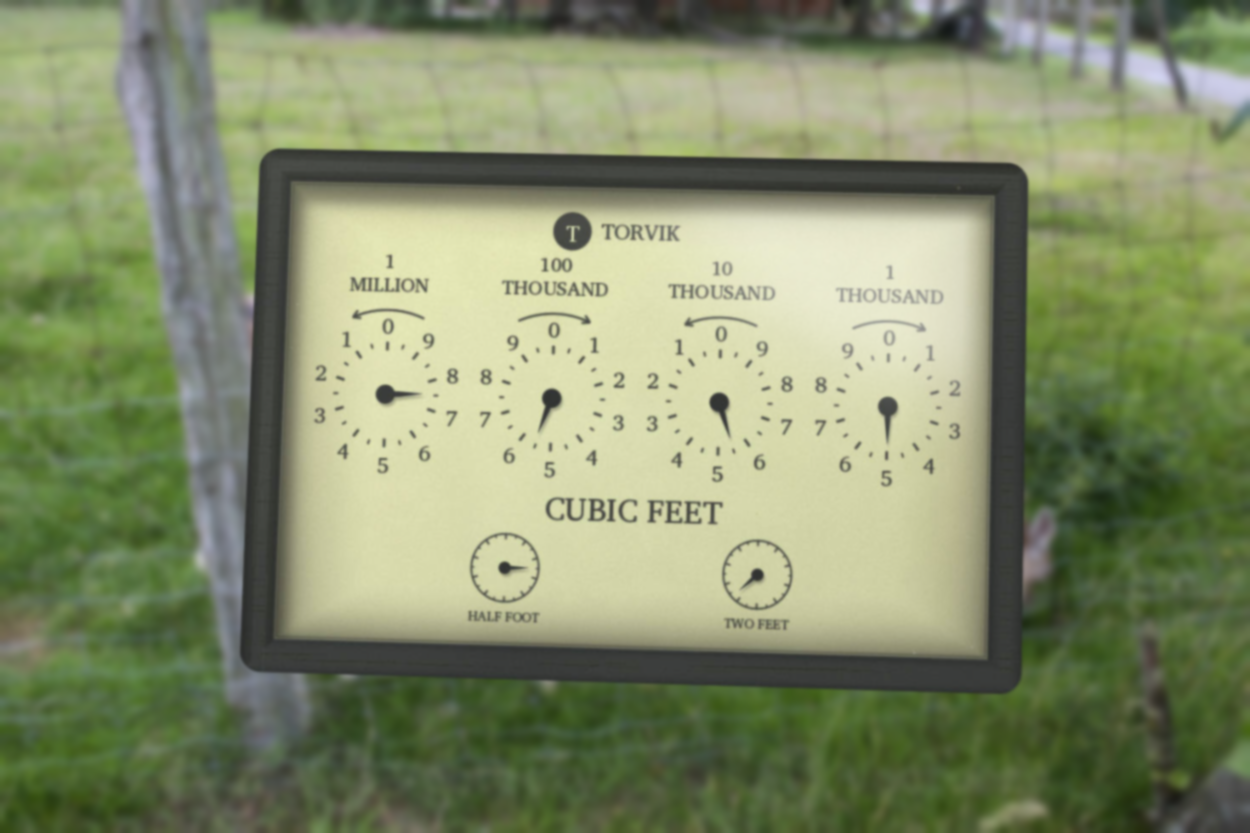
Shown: **755500** ft³
